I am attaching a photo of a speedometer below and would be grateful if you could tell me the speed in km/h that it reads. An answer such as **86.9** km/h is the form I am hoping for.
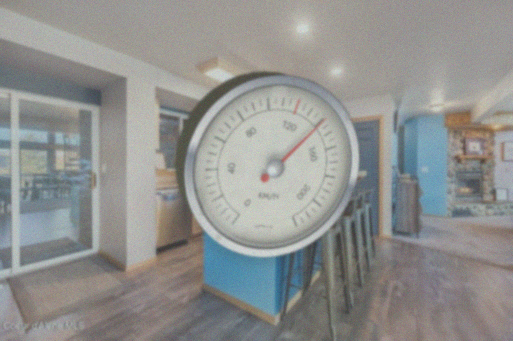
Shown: **140** km/h
